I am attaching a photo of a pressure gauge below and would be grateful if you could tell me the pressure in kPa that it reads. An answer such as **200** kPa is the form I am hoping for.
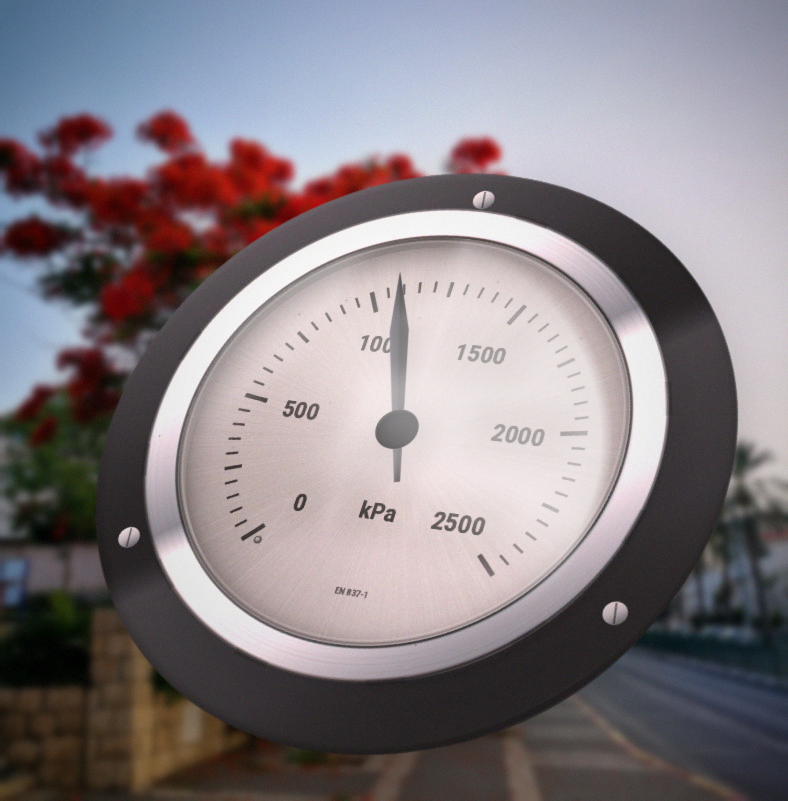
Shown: **1100** kPa
